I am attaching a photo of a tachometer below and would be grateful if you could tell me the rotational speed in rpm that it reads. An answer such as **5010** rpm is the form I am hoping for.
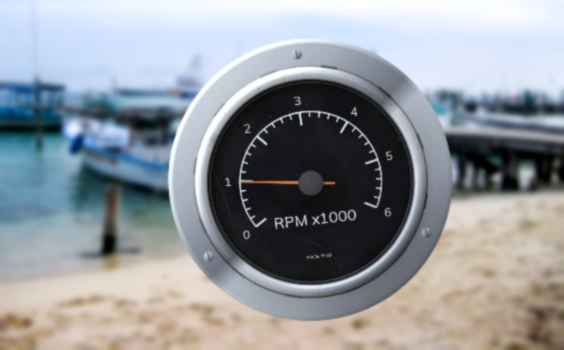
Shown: **1000** rpm
